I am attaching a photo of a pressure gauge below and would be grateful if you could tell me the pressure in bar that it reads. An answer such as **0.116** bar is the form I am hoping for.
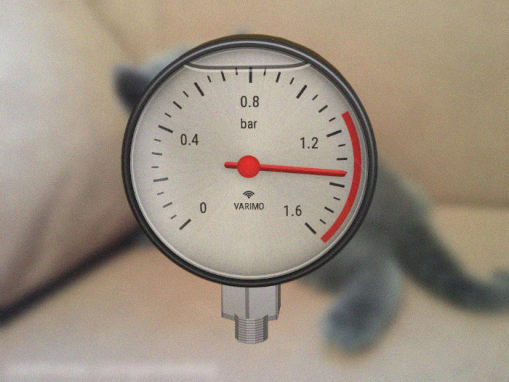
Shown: **1.35** bar
